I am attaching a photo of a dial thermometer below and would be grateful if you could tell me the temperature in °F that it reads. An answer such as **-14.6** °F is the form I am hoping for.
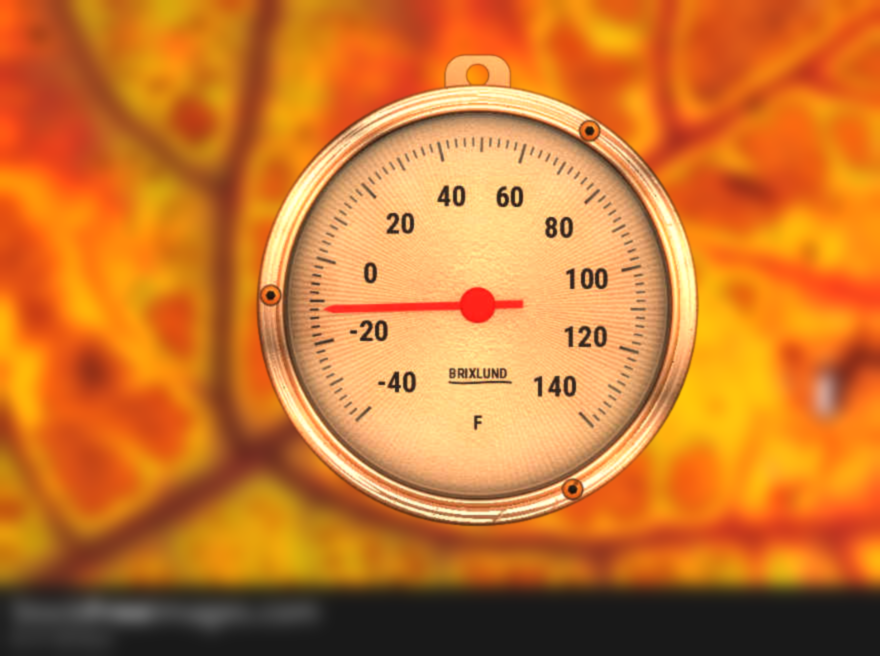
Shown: **-12** °F
